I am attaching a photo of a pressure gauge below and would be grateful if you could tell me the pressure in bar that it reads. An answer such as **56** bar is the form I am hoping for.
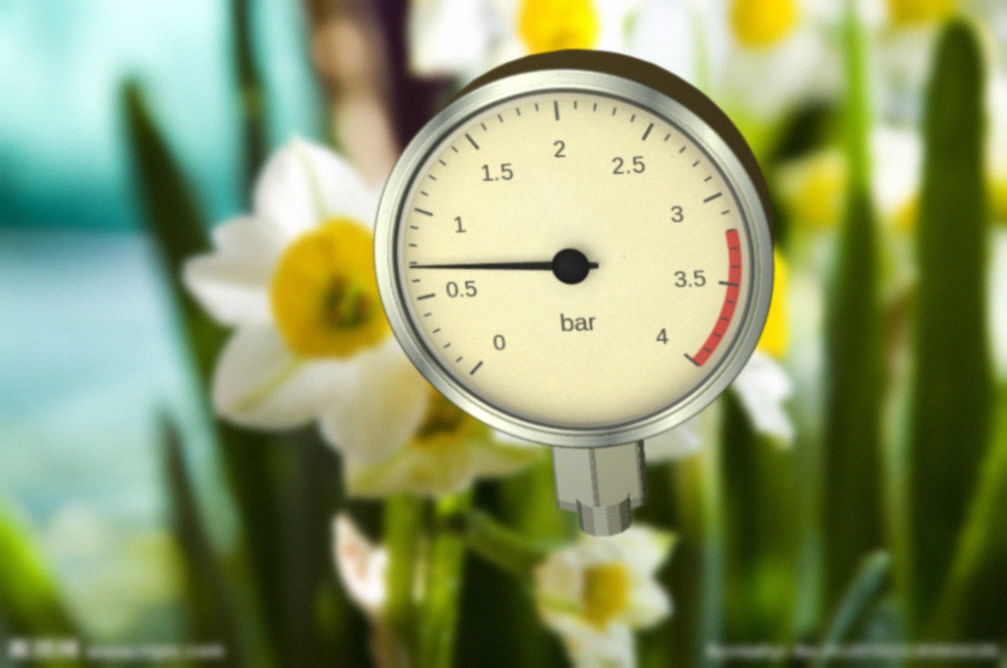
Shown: **0.7** bar
